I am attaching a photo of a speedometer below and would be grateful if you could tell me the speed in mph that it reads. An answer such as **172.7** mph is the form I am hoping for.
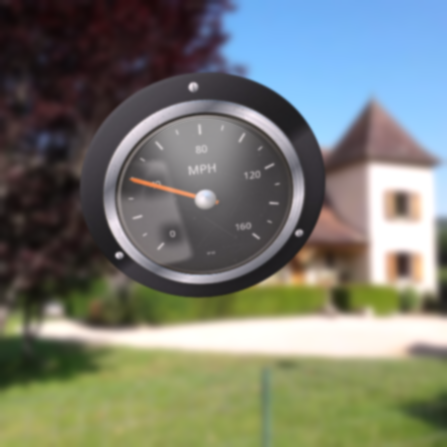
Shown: **40** mph
